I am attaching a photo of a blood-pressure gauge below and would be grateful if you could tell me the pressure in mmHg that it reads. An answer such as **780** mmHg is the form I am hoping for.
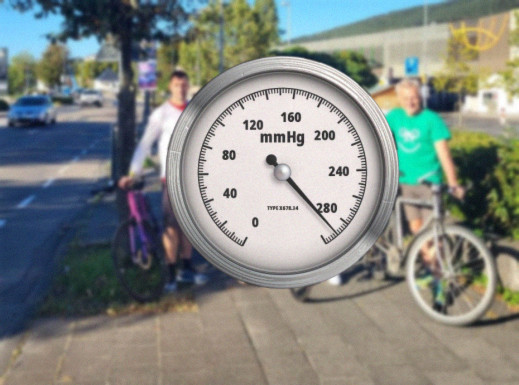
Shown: **290** mmHg
